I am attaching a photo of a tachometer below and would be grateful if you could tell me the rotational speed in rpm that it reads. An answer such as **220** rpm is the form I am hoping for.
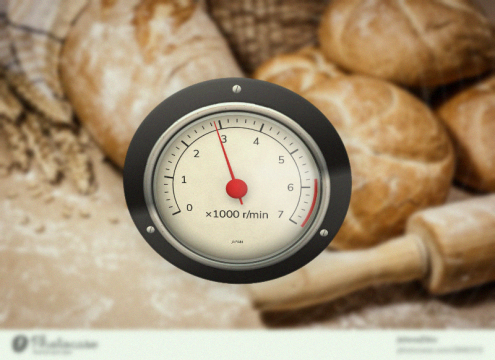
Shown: **2900** rpm
